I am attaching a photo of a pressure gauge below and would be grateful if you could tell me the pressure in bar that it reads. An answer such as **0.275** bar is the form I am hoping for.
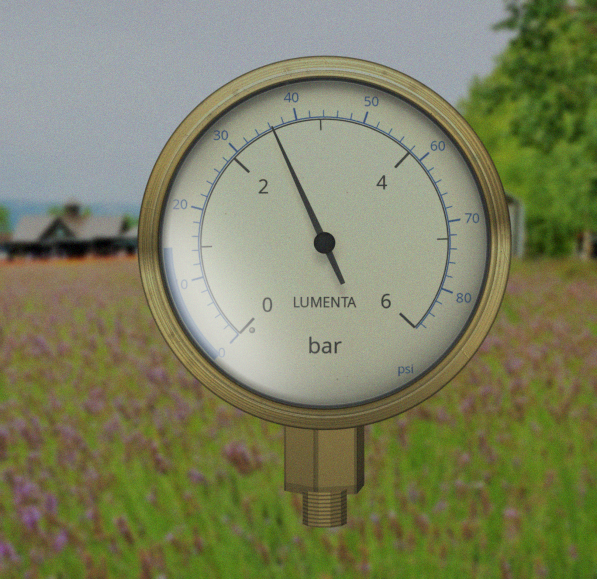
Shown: **2.5** bar
